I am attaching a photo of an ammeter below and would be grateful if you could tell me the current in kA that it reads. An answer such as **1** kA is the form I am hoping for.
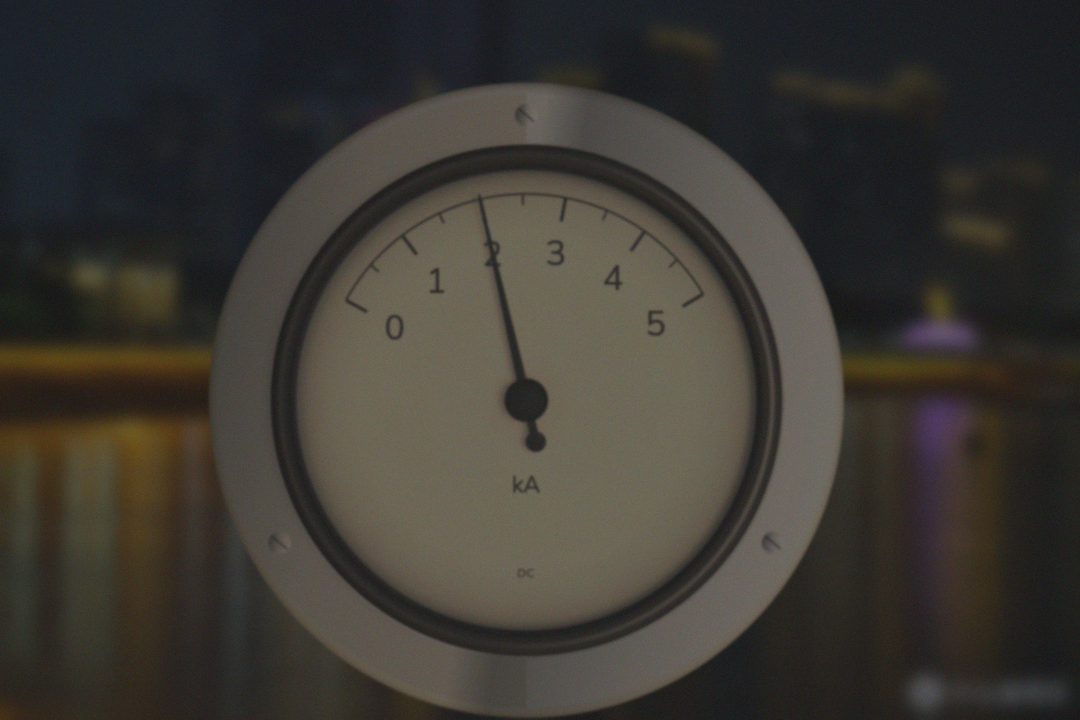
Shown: **2** kA
